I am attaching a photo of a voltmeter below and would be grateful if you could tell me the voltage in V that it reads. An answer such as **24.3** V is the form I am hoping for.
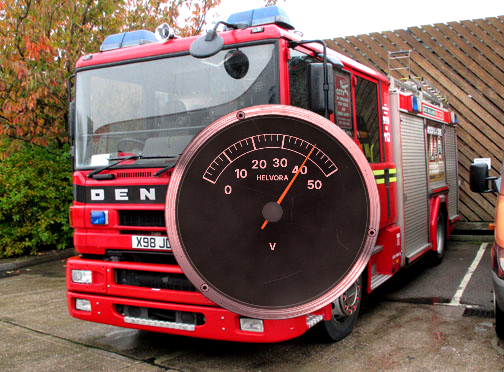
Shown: **40** V
